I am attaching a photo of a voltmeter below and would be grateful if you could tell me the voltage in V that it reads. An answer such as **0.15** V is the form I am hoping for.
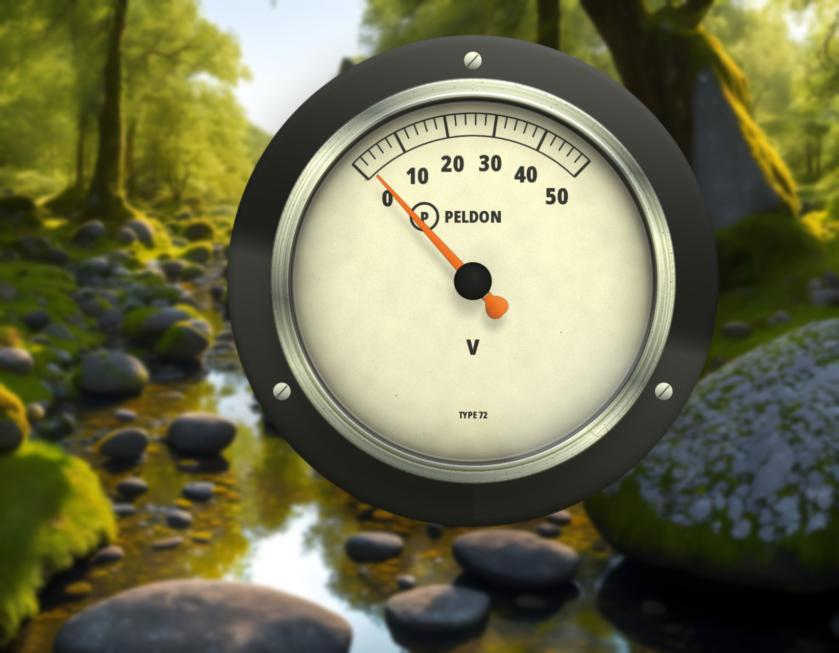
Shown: **2** V
